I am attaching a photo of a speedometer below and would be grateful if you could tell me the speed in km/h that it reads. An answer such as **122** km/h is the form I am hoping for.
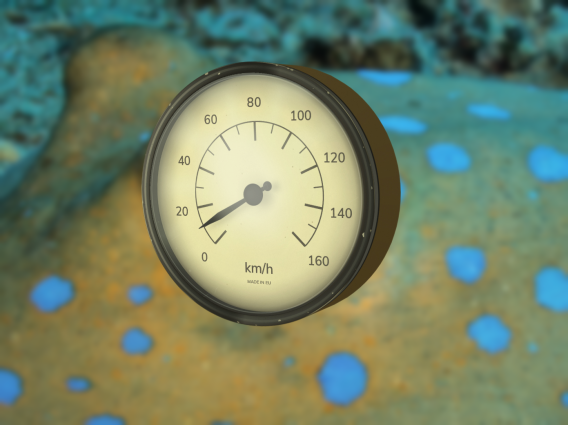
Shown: **10** km/h
